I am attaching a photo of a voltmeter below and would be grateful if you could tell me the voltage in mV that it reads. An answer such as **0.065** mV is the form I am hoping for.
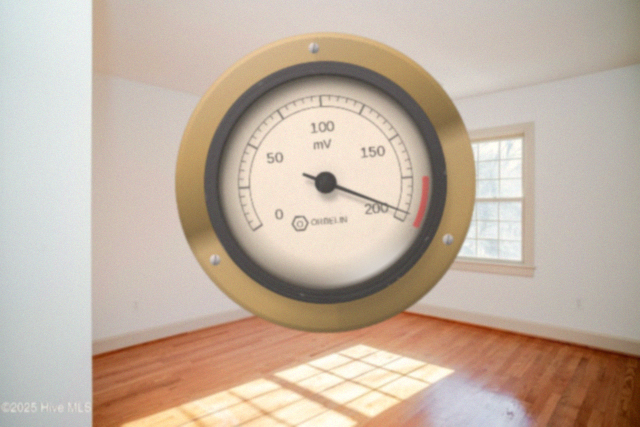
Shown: **195** mV
